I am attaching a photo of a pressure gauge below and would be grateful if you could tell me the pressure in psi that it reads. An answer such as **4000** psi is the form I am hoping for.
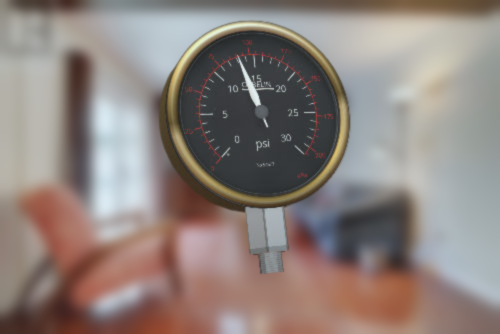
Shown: **13** psi
